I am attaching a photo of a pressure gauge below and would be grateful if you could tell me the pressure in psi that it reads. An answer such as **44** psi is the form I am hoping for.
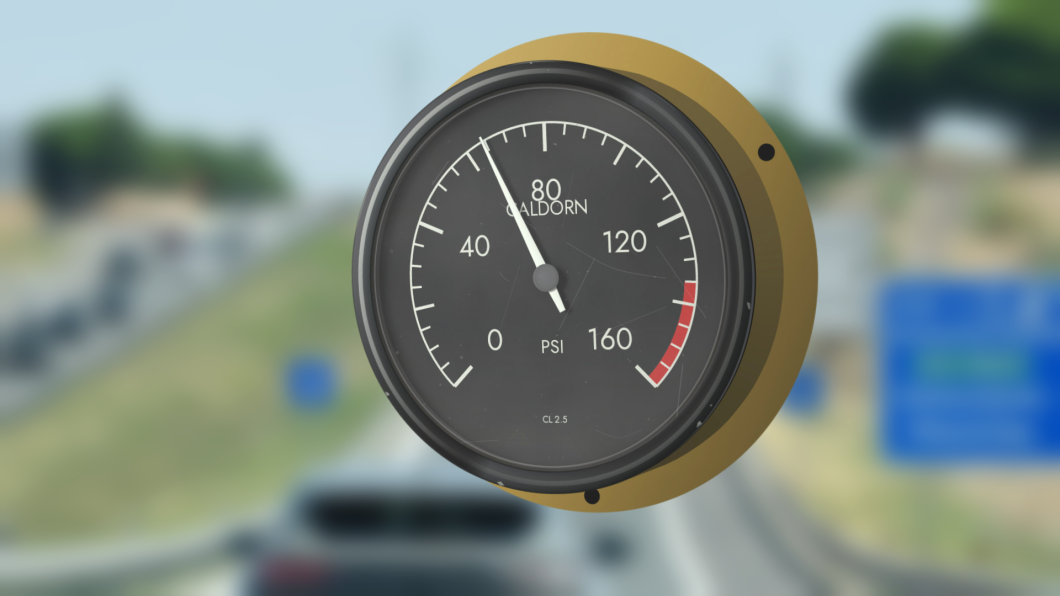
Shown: **65** psi
